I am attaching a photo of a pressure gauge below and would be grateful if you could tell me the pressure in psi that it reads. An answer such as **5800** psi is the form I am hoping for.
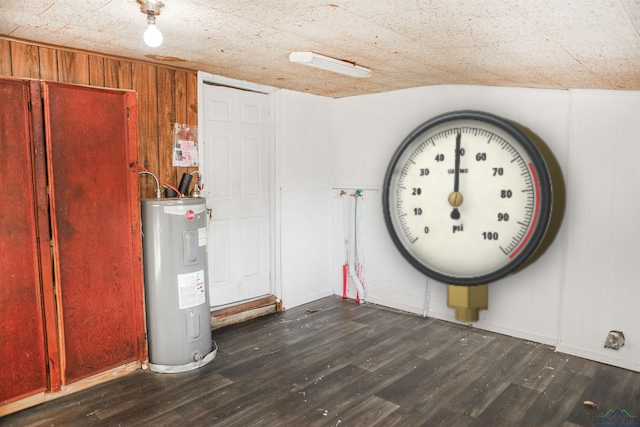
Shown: **50** psi
